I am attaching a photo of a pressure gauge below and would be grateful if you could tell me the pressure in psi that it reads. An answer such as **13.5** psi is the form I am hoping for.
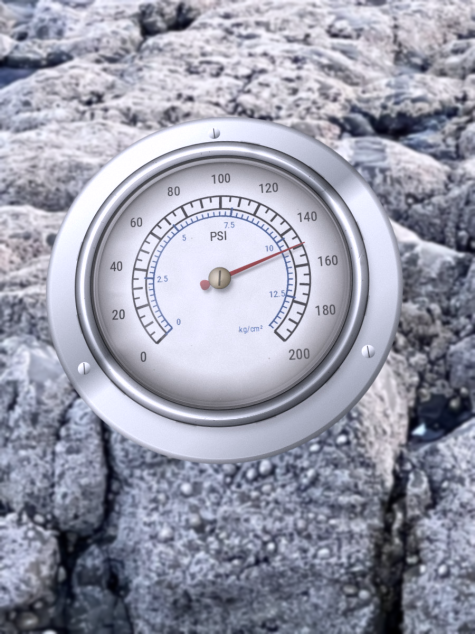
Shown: **150** psi
